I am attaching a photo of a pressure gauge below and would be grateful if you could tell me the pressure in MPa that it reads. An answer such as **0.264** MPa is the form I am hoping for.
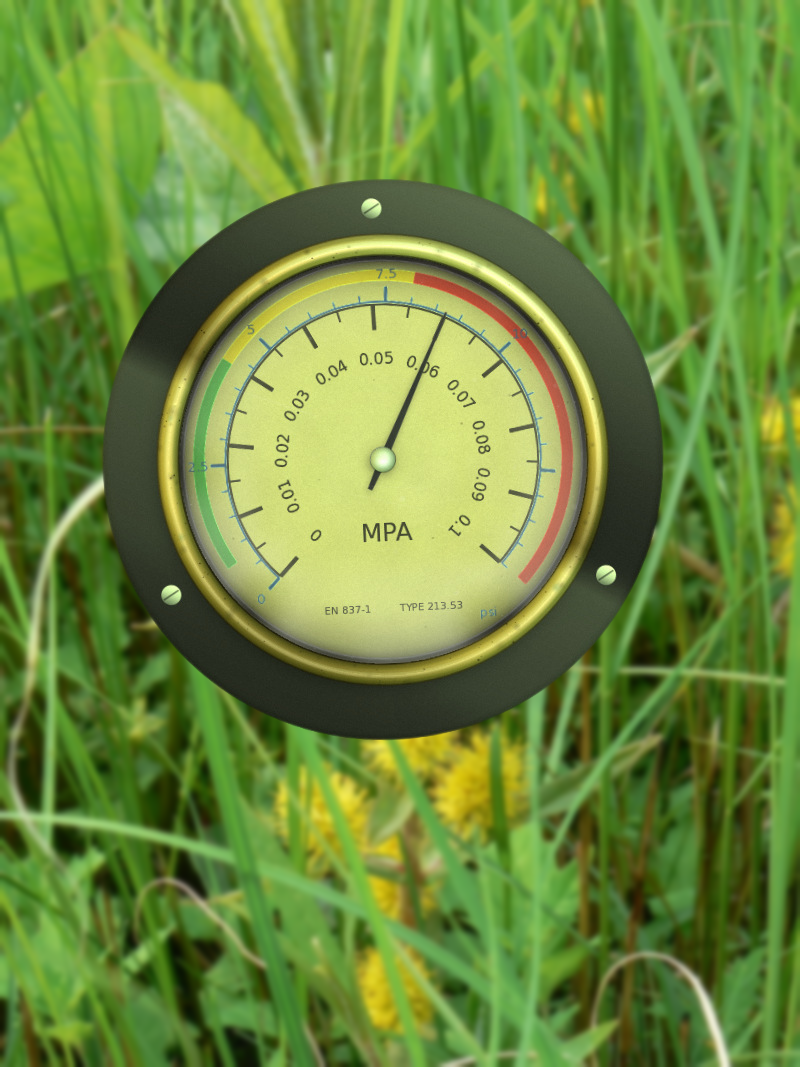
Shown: **0.06** MPa
